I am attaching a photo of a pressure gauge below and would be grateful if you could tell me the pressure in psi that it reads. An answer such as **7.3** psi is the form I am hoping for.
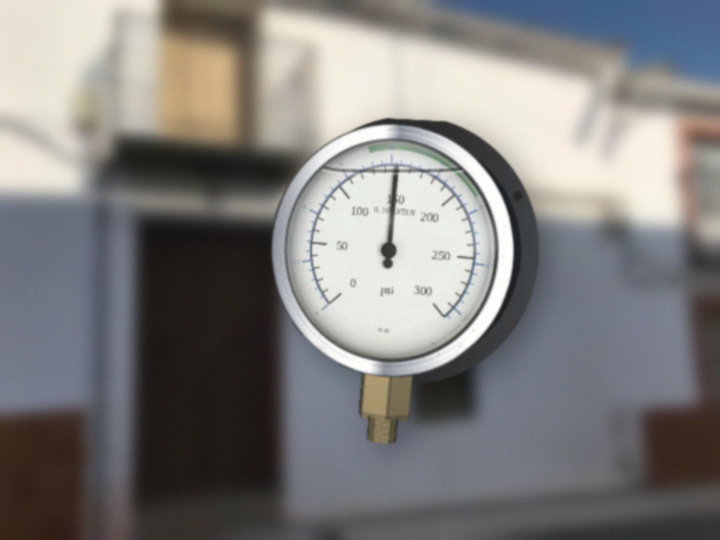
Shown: **150** psi
